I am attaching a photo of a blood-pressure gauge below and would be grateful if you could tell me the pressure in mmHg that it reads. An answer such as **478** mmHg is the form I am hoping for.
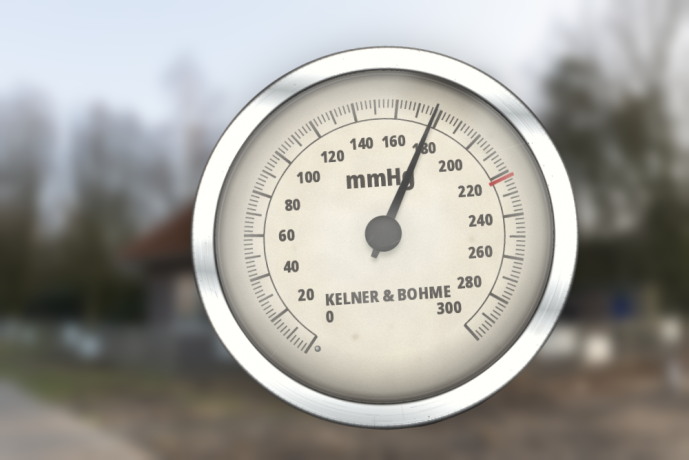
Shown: **178** mmHg
